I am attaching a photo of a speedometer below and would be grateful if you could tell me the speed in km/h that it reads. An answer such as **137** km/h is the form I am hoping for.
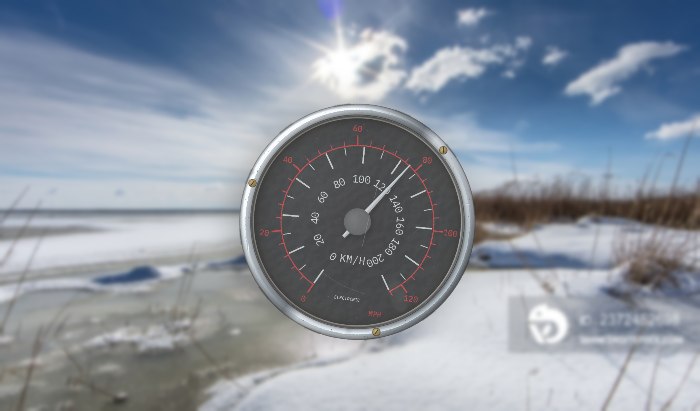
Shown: **125** km/h
